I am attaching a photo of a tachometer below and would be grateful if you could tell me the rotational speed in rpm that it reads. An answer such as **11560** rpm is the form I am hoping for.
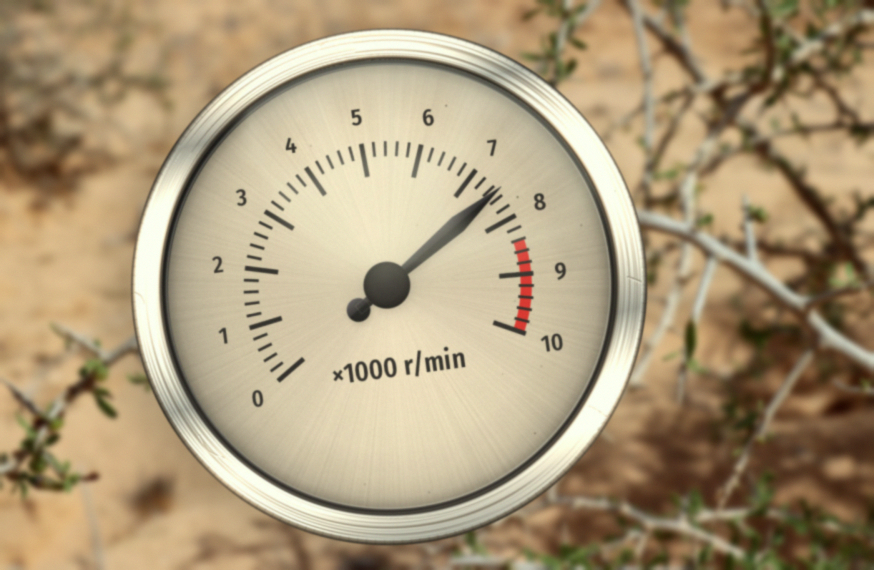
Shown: **7500** rpm
